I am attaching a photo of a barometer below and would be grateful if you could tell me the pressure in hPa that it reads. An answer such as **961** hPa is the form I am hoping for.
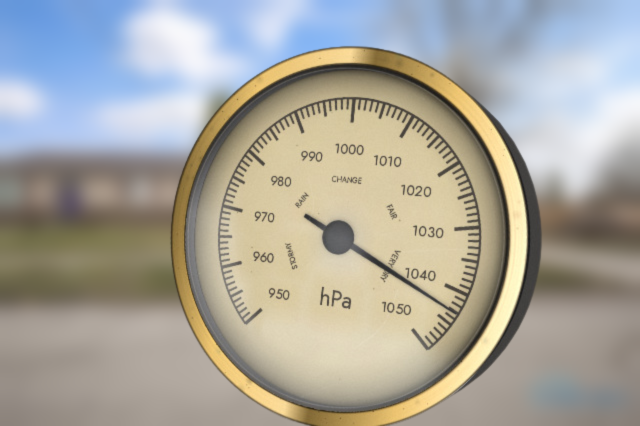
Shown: **1043** hPa
